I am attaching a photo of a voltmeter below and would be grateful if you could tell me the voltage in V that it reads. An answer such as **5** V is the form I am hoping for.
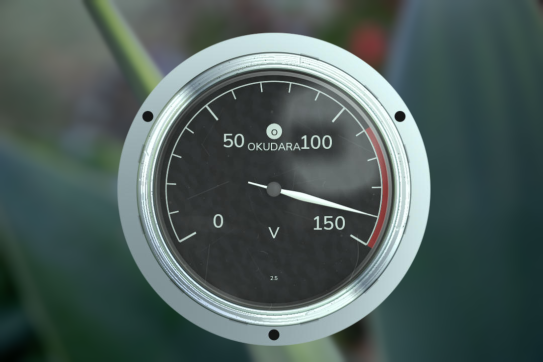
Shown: **140** V
